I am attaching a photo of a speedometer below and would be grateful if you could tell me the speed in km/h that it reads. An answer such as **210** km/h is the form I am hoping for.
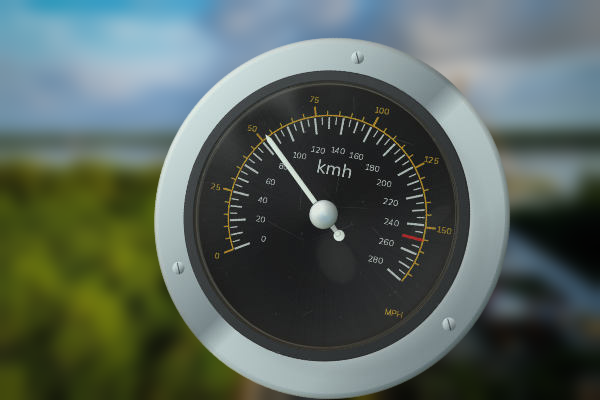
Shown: **85** km/h
